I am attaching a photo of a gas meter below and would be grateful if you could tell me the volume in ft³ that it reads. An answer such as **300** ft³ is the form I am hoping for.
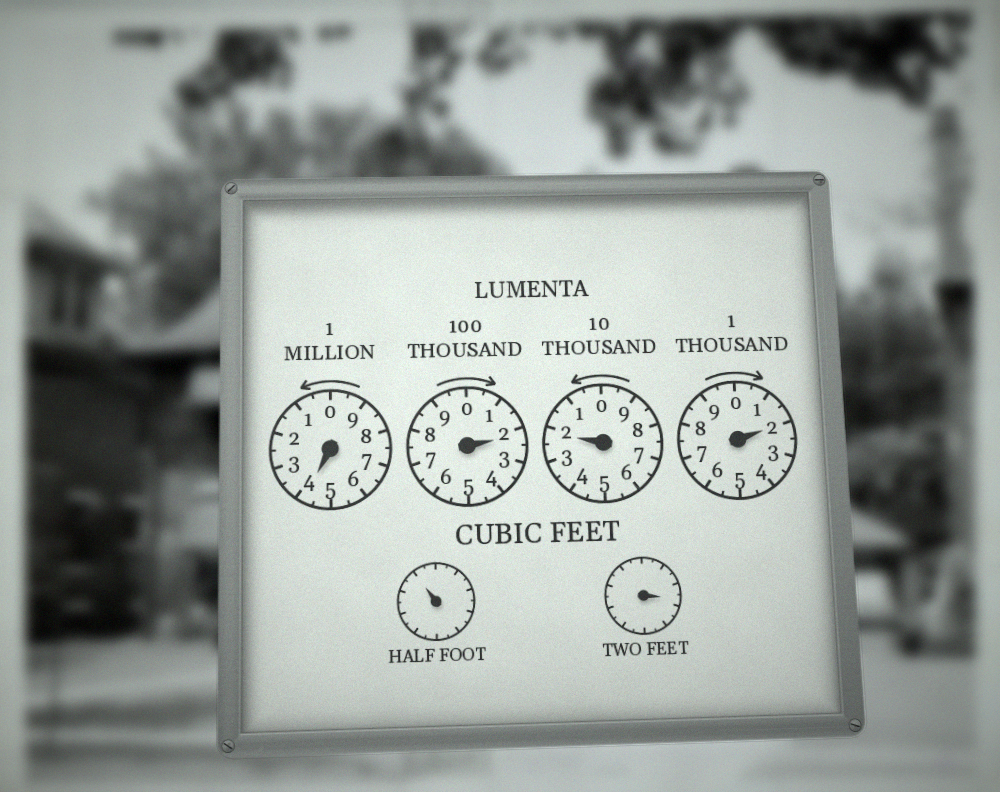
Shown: **422200** ft³
